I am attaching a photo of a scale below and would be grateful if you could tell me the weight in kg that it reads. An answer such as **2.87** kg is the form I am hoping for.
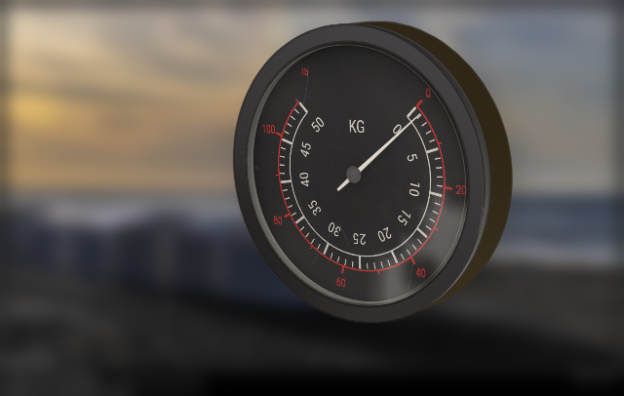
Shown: **1** kg
